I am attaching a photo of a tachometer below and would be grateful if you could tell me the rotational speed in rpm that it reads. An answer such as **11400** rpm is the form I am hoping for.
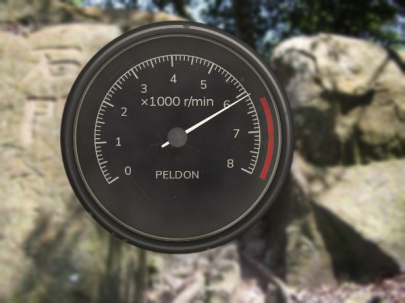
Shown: **6100** rpm
